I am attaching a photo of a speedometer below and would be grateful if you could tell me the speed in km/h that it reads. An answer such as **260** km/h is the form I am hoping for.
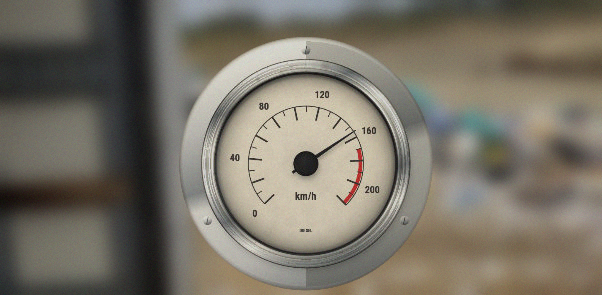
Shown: **155** km/h
